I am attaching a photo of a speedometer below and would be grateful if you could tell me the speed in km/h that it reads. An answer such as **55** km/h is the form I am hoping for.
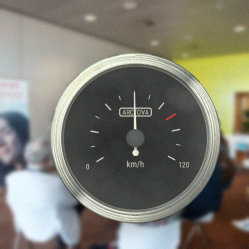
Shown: **60** km/h
